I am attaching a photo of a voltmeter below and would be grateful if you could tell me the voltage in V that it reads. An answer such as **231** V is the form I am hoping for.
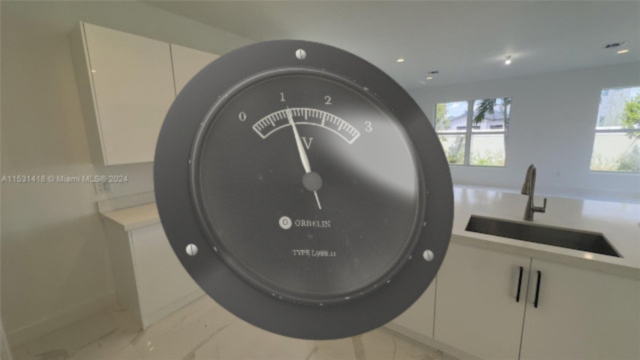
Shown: **1** V
